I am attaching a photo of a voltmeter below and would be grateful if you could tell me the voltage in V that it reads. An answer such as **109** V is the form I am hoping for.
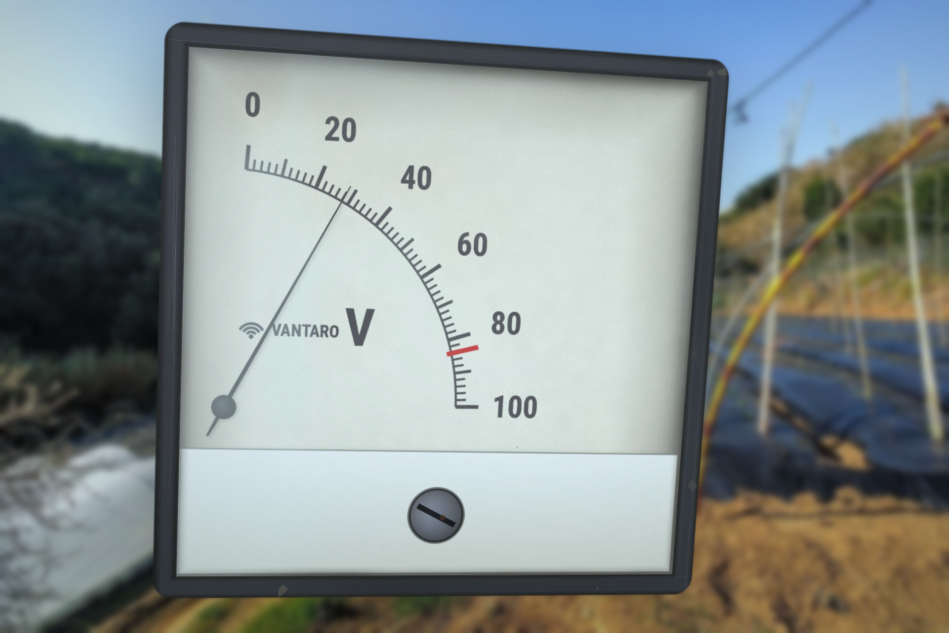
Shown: **28** V
